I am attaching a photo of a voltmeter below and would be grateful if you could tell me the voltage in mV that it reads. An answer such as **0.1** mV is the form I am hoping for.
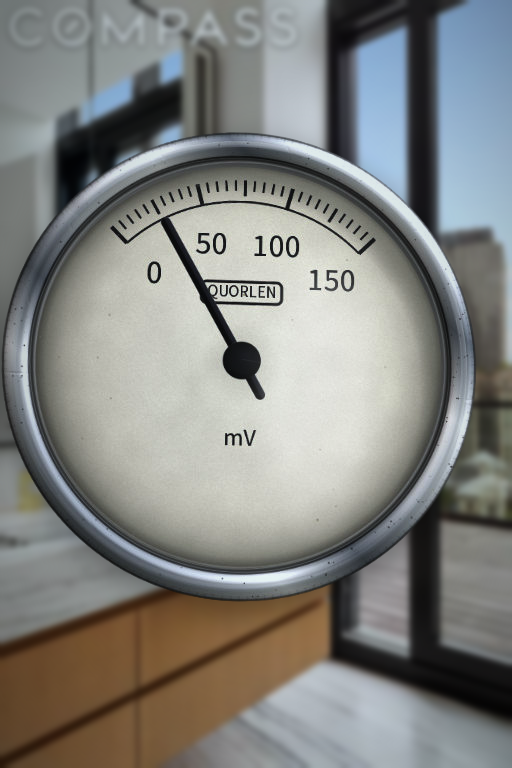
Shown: **25** mV
